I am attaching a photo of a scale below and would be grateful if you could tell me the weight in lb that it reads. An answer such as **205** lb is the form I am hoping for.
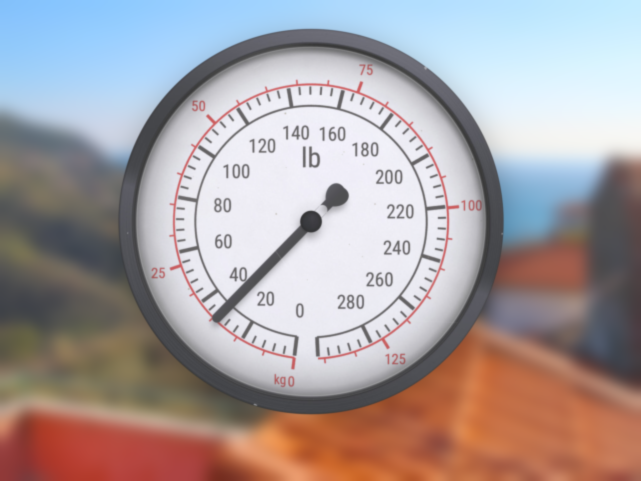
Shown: **32** lb
